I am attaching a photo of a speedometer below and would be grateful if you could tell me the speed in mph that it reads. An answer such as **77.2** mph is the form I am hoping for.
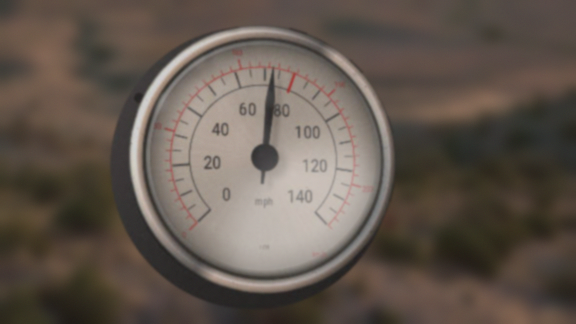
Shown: **72.5** mph
